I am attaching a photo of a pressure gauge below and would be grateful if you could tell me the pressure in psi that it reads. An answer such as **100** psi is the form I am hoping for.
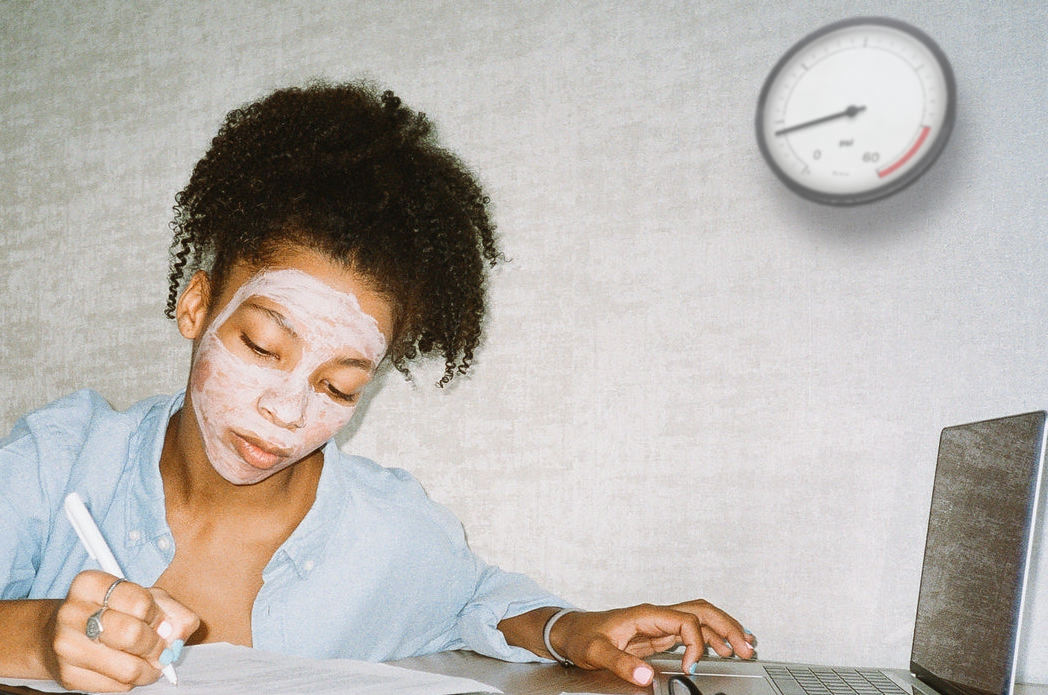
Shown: **8** psi
